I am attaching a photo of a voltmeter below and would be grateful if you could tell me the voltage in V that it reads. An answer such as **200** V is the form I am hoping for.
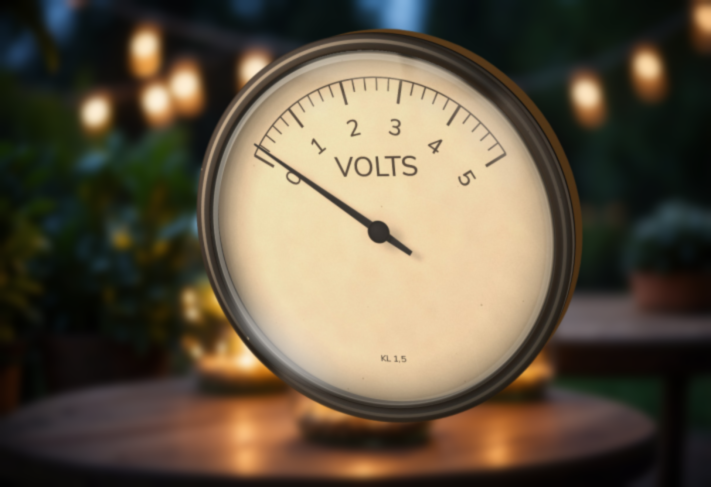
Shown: **0.2** V
